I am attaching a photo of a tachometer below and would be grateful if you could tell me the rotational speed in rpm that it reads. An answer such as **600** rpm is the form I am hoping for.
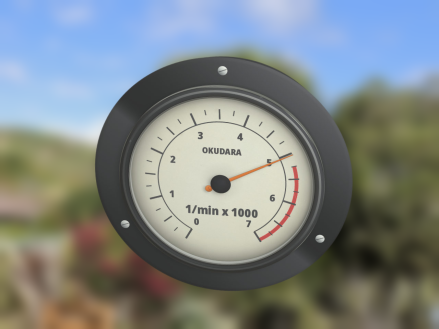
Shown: **5000** rpm
